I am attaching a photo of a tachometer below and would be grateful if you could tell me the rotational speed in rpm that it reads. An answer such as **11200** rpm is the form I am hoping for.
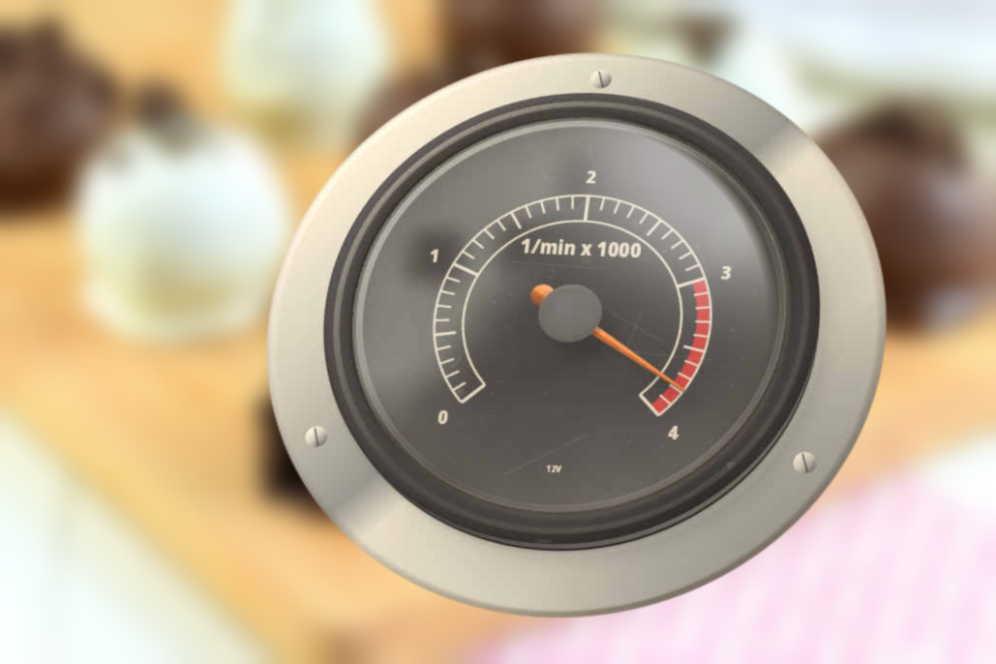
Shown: **3800** rpm
